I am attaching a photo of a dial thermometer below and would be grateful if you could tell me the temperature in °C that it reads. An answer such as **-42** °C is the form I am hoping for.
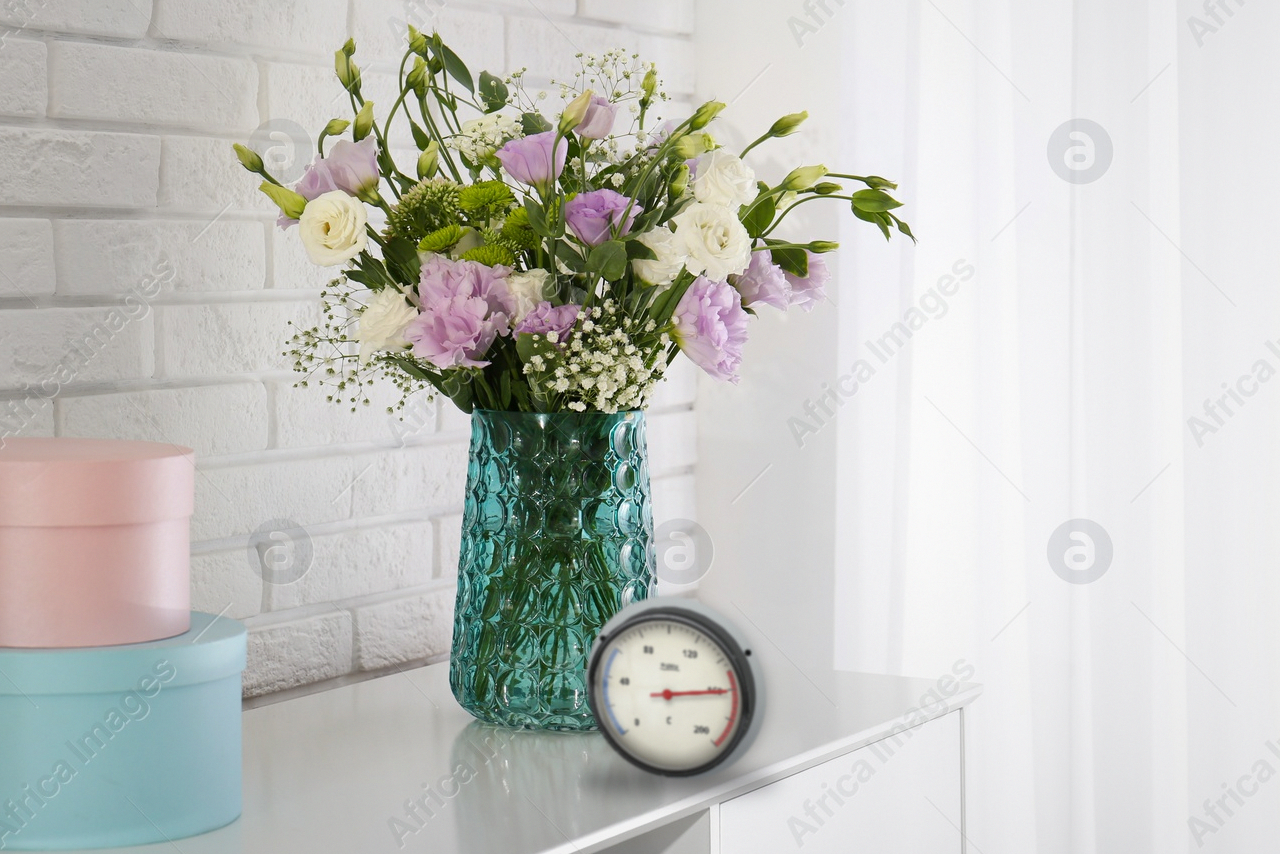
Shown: **160** °C
